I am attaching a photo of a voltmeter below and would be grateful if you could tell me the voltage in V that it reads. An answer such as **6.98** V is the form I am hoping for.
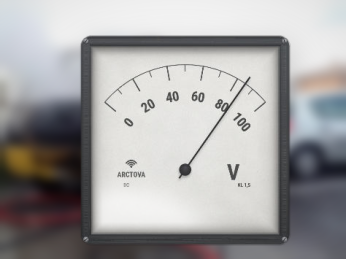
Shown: **85** V
